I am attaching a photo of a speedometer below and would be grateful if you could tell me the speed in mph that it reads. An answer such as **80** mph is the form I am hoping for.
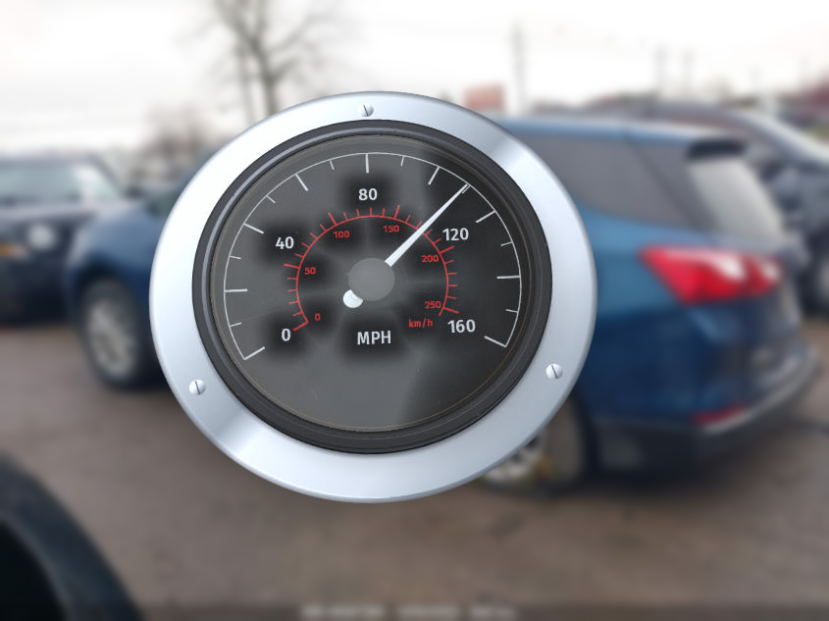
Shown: **110** mph
